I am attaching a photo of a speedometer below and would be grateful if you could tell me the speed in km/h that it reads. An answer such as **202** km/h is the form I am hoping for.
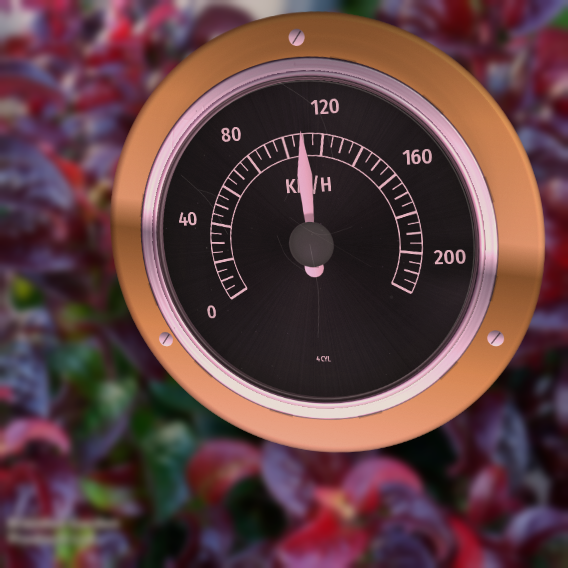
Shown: **110** km/h
